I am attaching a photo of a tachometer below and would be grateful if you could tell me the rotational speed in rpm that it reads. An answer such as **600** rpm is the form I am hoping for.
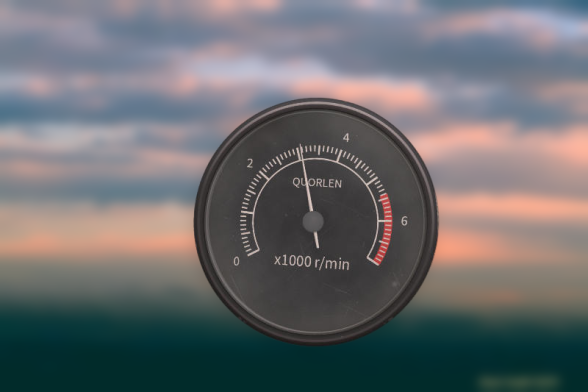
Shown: **3100** rpm
